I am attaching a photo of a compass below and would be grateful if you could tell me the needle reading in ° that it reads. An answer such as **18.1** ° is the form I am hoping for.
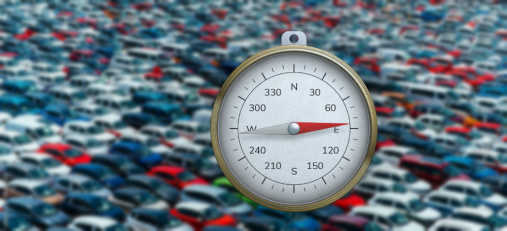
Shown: **85** °
